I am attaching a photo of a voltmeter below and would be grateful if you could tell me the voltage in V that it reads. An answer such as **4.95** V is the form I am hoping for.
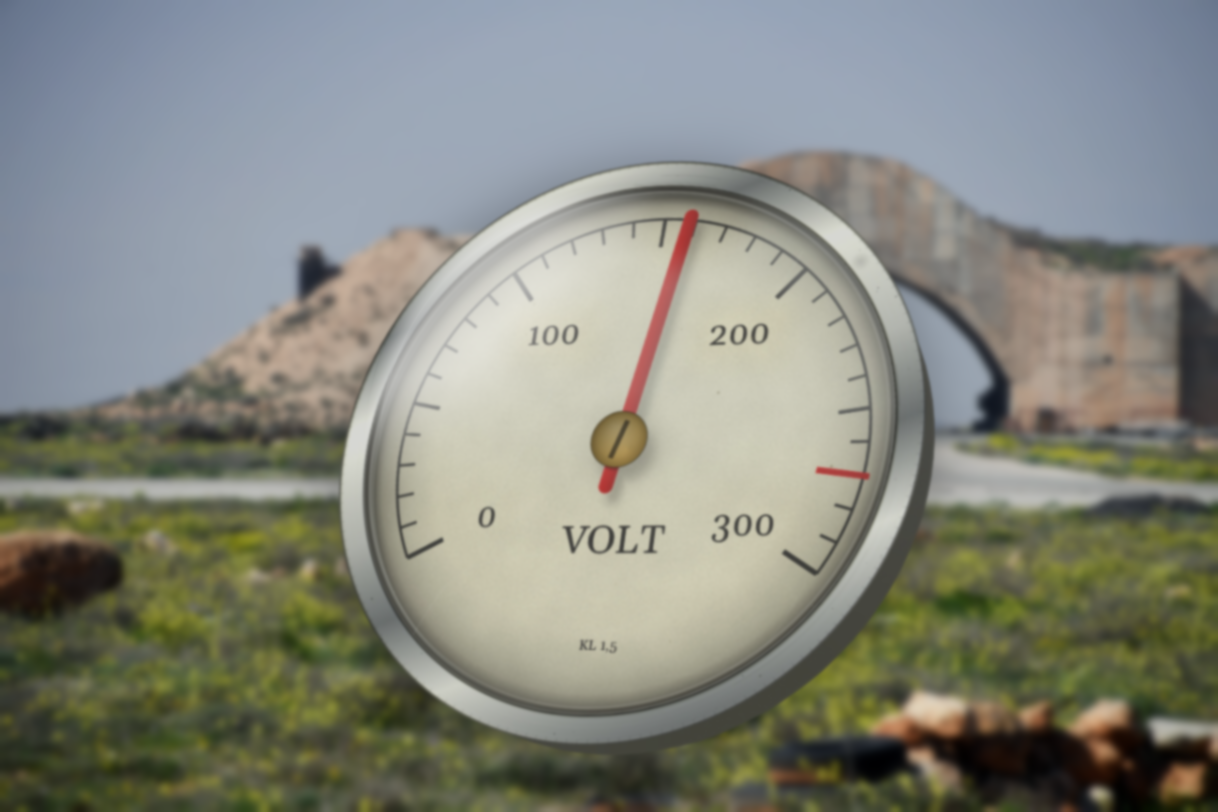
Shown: **160** V
